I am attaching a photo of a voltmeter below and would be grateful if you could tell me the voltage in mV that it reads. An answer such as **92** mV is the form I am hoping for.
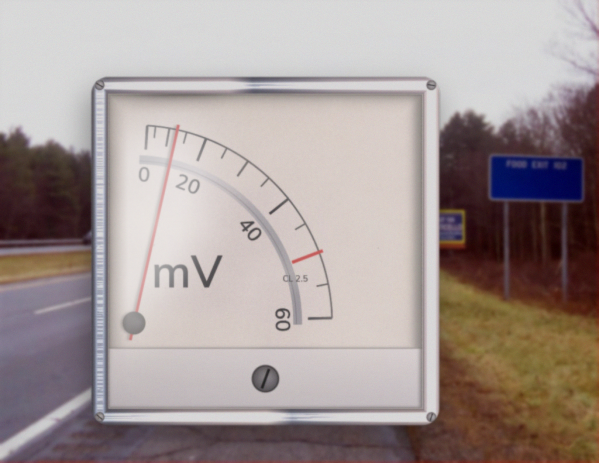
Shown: **12.5** mV
